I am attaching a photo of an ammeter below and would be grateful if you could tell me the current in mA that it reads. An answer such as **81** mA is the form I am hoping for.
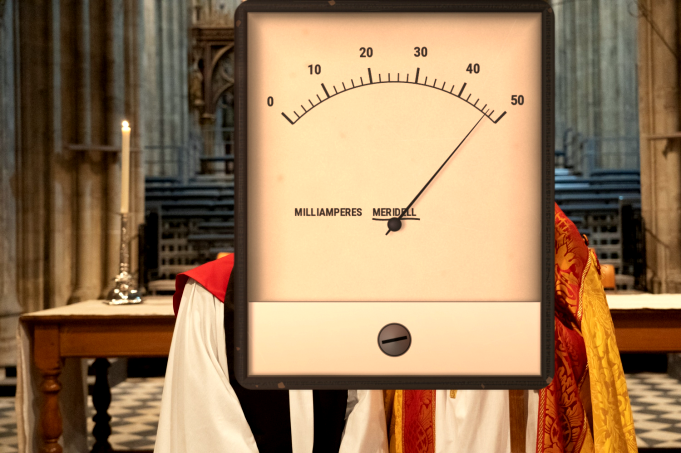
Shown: **47** mA
